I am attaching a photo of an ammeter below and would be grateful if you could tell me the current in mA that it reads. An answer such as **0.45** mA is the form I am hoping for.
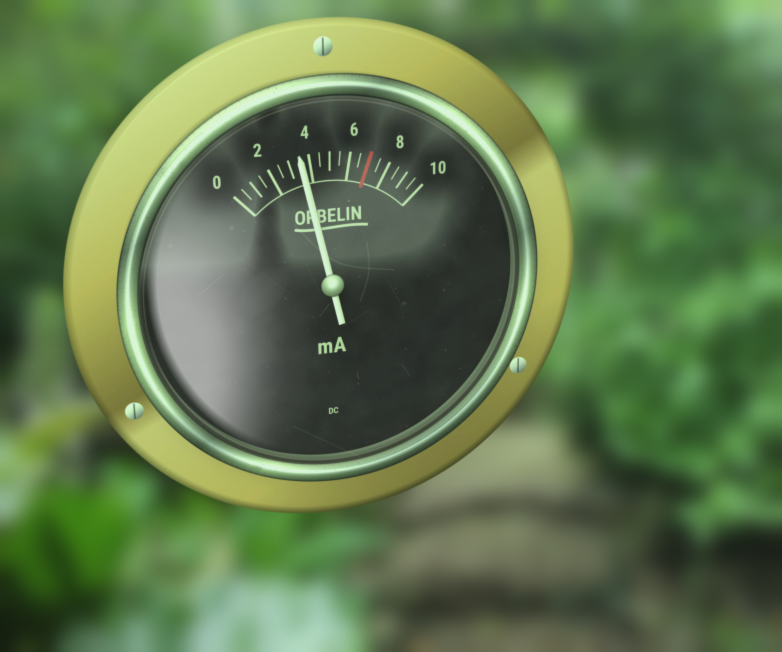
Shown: **3.5** mA
